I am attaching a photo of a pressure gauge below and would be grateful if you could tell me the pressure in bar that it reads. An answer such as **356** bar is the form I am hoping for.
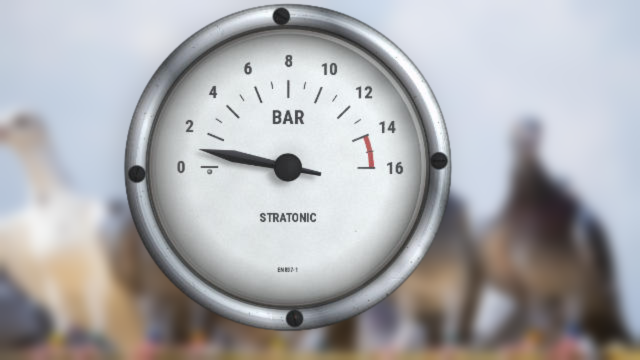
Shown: **1** bar
